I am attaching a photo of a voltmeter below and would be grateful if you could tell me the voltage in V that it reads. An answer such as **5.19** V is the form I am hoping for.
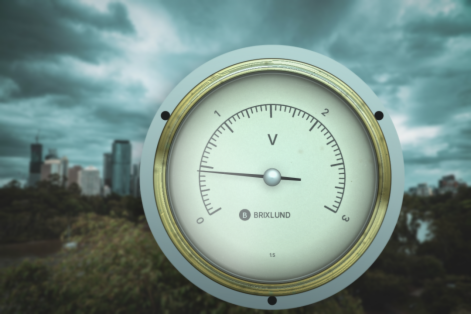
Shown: **0.45** V
